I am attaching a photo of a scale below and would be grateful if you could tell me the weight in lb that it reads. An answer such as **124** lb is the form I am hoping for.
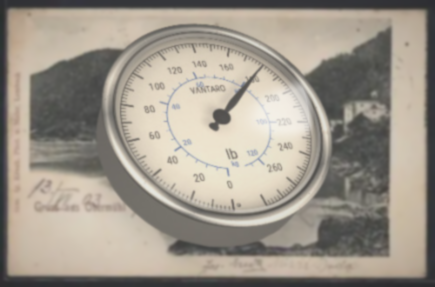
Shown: **180** lb
